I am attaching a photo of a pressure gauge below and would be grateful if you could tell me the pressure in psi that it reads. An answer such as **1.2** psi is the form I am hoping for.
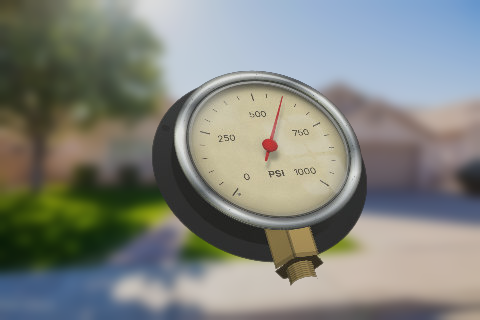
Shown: **600** psi
